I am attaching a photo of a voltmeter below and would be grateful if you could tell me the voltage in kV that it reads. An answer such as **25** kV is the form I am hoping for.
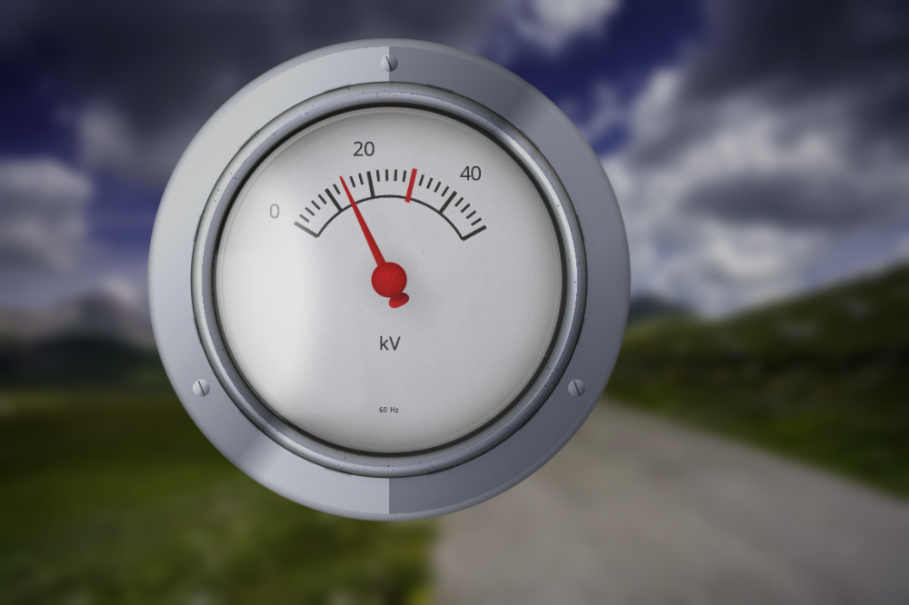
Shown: **14** kV
